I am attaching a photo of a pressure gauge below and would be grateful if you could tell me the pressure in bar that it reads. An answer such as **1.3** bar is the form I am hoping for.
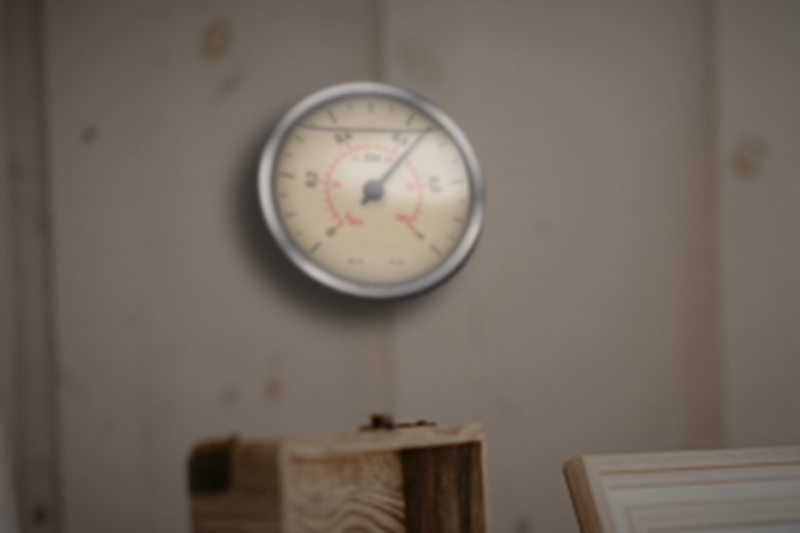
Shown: **0.65** bar
